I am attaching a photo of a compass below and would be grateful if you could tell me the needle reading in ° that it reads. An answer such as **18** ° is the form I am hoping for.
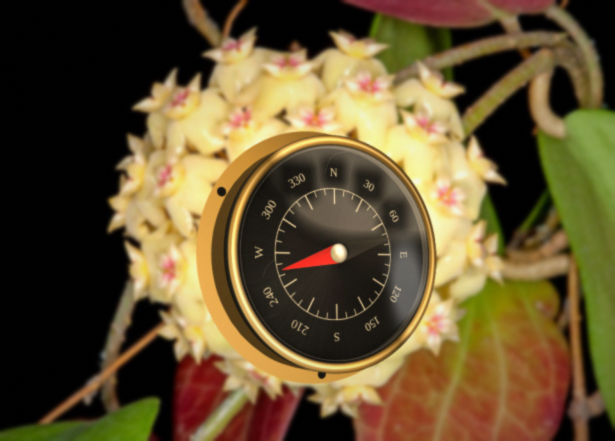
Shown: **255** °
